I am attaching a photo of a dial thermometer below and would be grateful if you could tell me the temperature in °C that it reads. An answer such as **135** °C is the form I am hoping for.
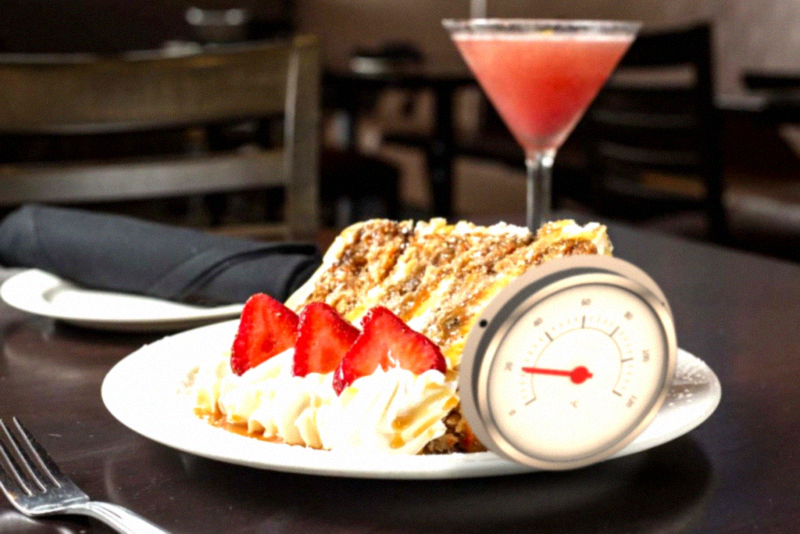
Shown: **20** °C
